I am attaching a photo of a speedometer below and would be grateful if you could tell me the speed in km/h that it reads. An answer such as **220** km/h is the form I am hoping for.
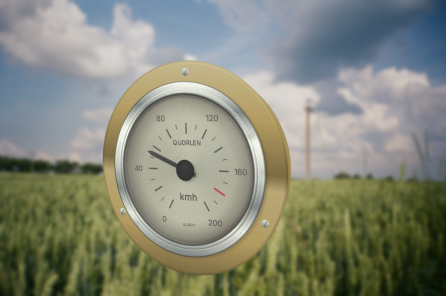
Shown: **55** km/h
